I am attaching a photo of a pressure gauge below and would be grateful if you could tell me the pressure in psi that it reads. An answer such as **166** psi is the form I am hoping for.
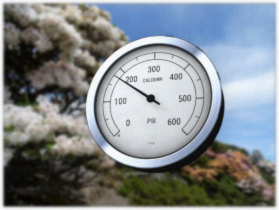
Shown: **175** psi
